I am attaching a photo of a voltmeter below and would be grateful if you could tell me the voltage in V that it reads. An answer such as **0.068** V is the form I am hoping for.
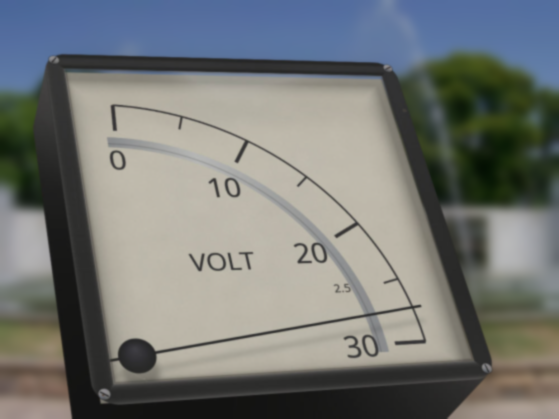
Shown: **27.5** V
